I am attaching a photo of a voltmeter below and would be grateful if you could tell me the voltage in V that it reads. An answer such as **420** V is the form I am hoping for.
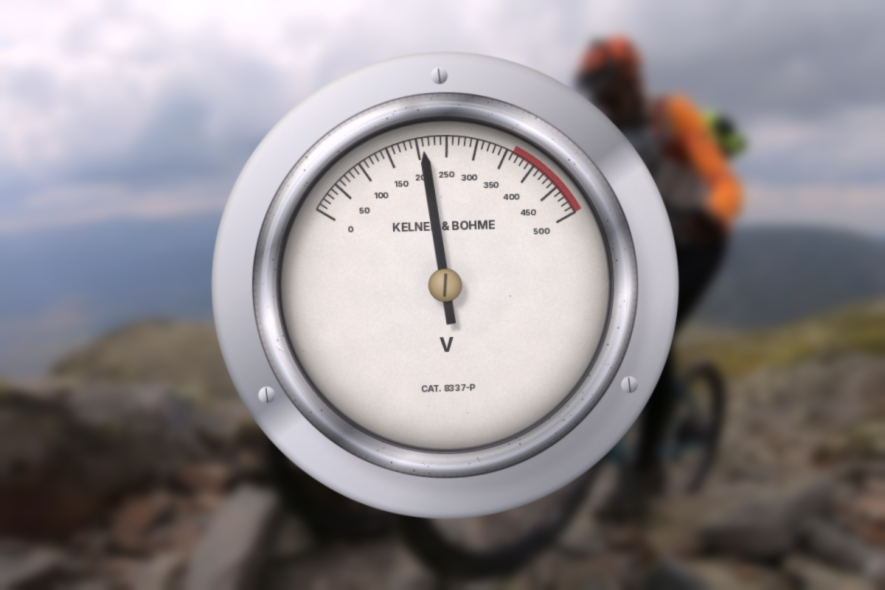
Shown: **210** V
